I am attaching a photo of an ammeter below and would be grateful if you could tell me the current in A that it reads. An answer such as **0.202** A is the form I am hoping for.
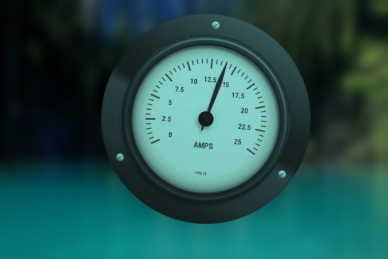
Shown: **14** A
